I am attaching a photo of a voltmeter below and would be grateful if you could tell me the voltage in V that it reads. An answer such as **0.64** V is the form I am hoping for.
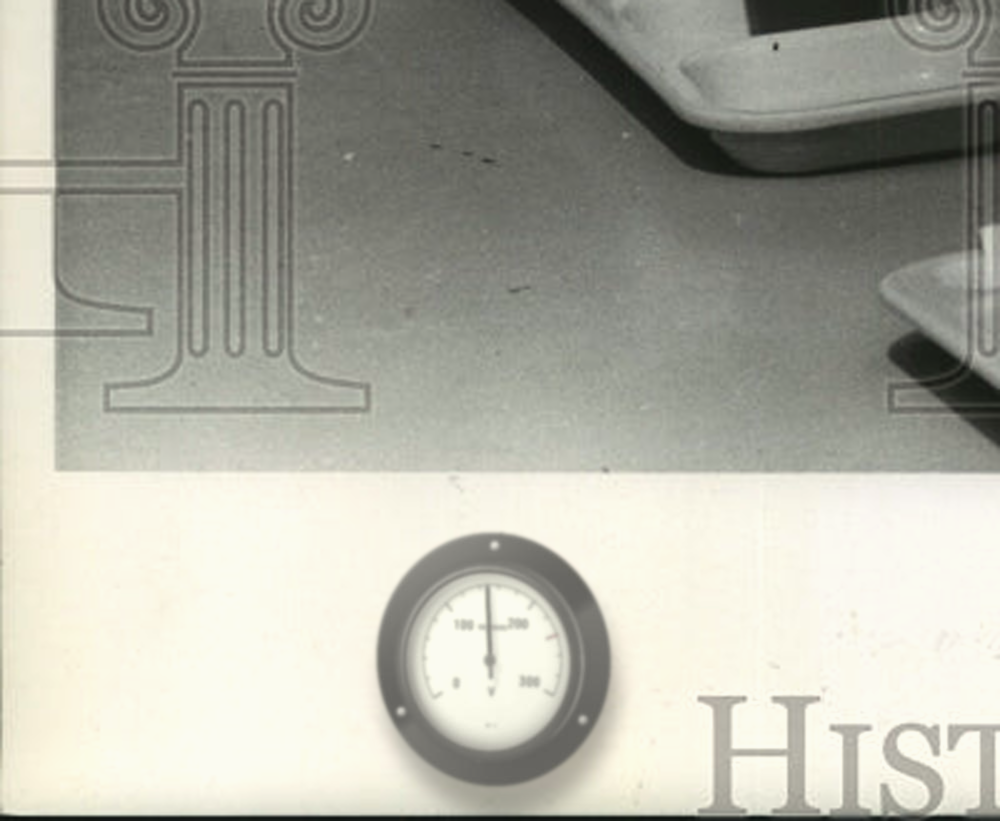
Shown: **150** V
